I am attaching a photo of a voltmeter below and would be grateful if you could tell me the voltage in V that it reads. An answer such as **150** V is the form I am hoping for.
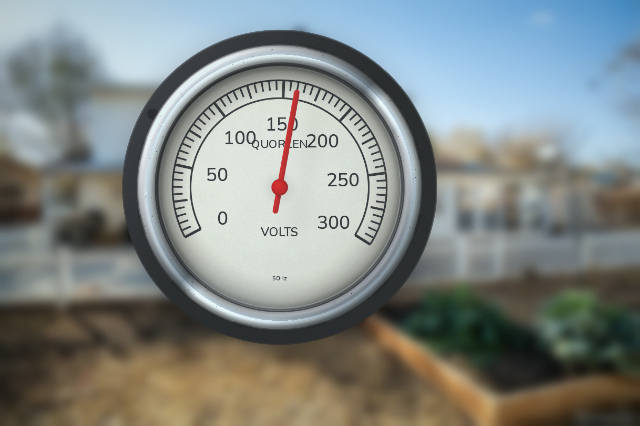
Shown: **160** V
